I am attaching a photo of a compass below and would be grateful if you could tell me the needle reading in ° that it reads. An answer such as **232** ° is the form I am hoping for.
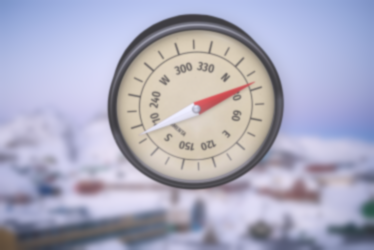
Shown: **22.5** °
